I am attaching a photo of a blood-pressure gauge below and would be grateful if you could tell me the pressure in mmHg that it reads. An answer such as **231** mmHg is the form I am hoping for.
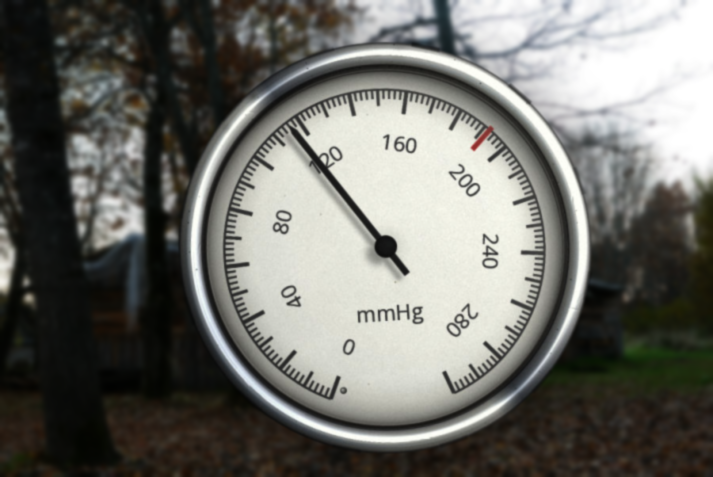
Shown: **116** mmHg
